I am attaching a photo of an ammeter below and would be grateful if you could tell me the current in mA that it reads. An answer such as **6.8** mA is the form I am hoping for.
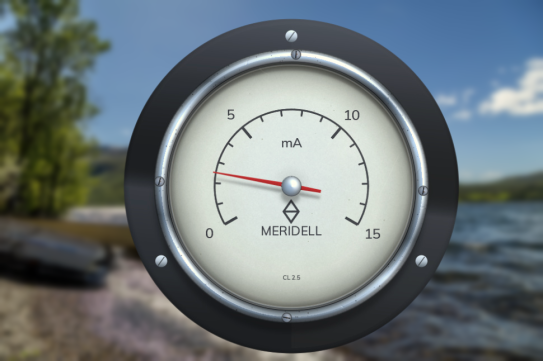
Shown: **2.5** mA
